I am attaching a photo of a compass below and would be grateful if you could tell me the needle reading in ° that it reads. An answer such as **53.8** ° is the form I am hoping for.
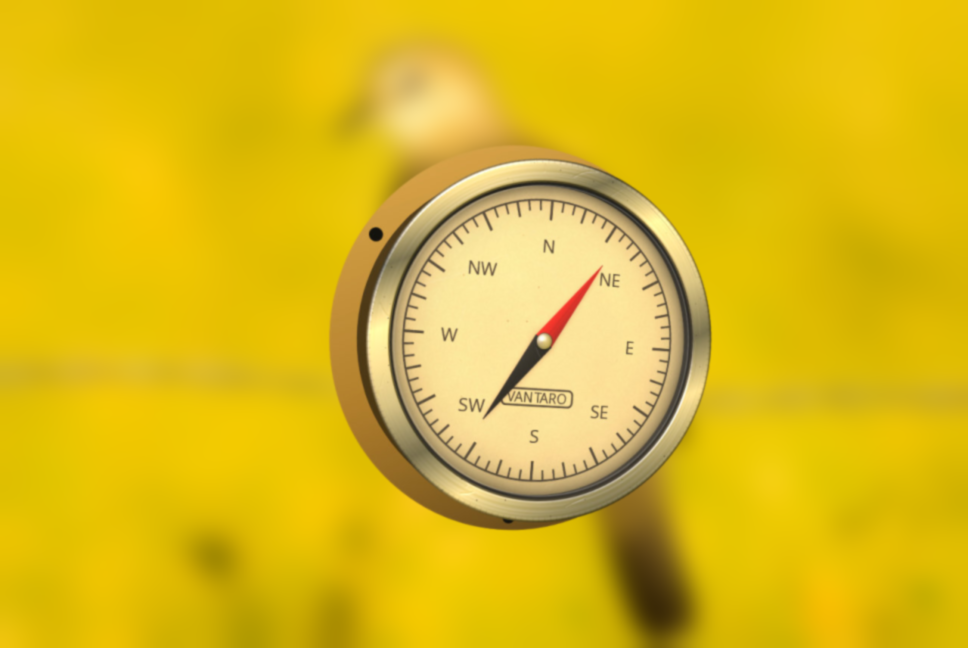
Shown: **35** °
